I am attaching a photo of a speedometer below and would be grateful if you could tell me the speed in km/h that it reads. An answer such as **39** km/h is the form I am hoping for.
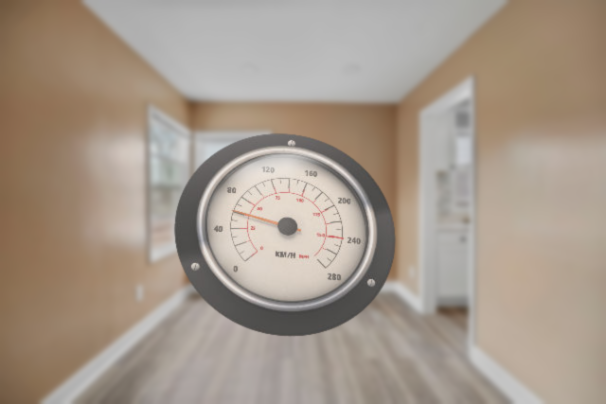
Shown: **60** km/h
